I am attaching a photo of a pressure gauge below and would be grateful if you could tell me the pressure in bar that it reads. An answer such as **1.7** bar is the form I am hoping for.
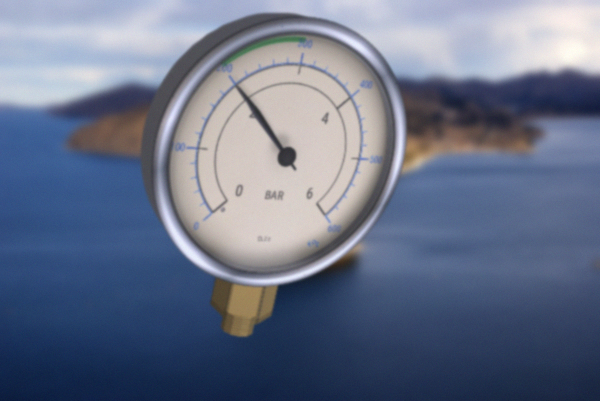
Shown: **2** bar
